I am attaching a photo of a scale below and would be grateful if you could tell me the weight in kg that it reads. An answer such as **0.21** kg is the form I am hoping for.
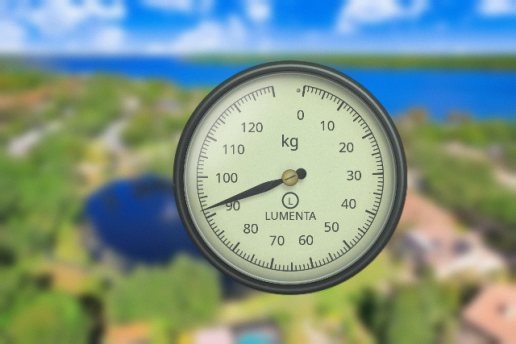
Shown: **92** kg
